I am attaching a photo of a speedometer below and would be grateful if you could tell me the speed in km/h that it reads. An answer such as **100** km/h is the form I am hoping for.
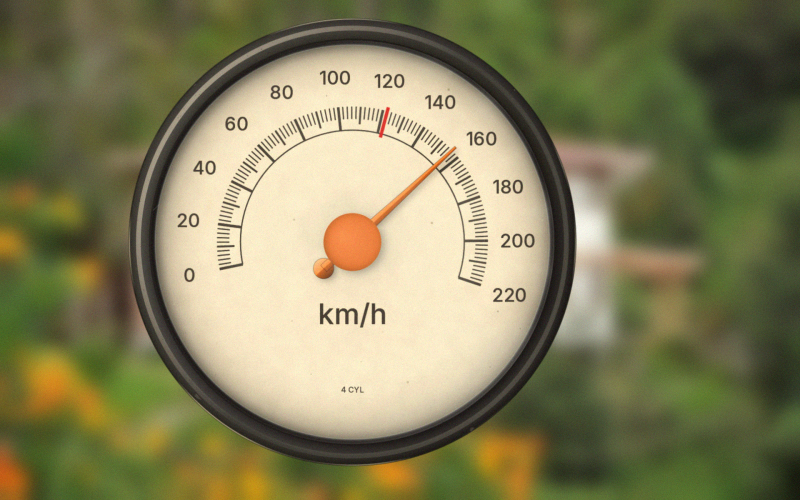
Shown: **156** km/h
